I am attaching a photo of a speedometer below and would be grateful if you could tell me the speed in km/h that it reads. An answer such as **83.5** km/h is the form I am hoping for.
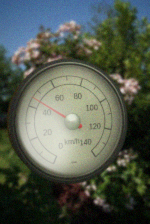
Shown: **45** km/h
